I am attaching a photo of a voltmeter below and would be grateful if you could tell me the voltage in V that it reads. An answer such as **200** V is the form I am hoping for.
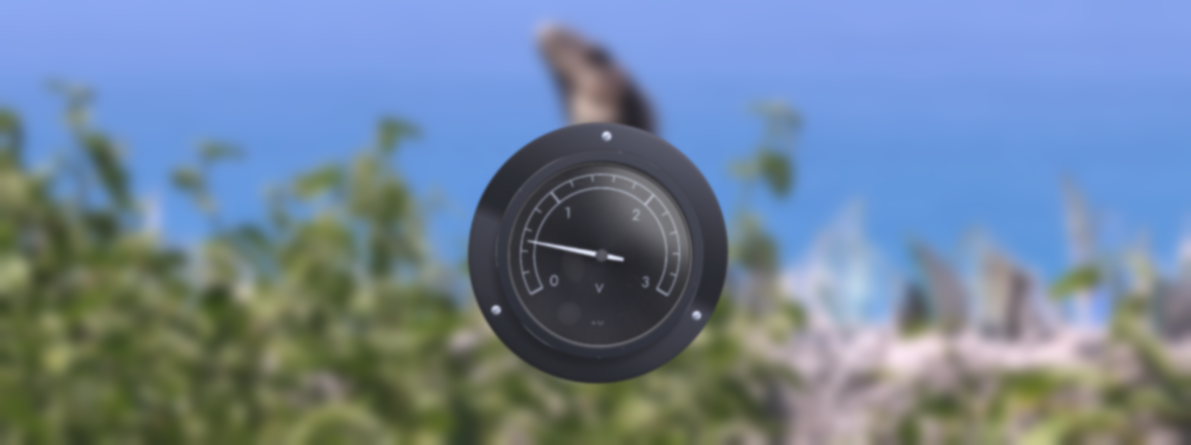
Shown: **0.5** V
